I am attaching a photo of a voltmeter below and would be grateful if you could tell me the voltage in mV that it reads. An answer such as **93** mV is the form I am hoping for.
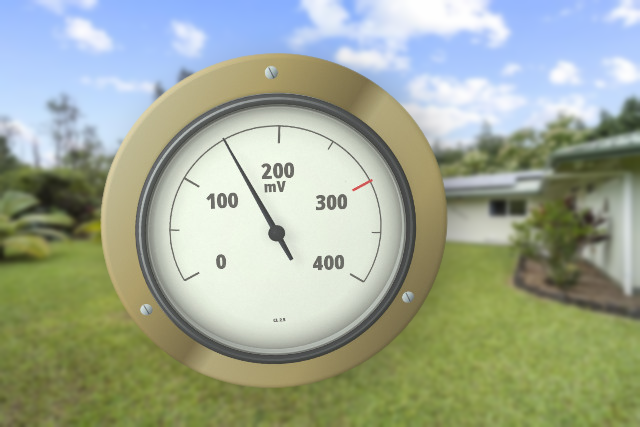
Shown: **150** mV
